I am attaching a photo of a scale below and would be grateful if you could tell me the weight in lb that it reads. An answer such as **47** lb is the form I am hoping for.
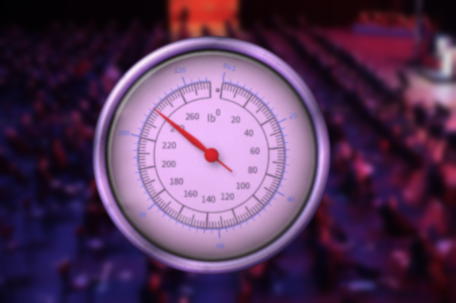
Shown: **240** lb
